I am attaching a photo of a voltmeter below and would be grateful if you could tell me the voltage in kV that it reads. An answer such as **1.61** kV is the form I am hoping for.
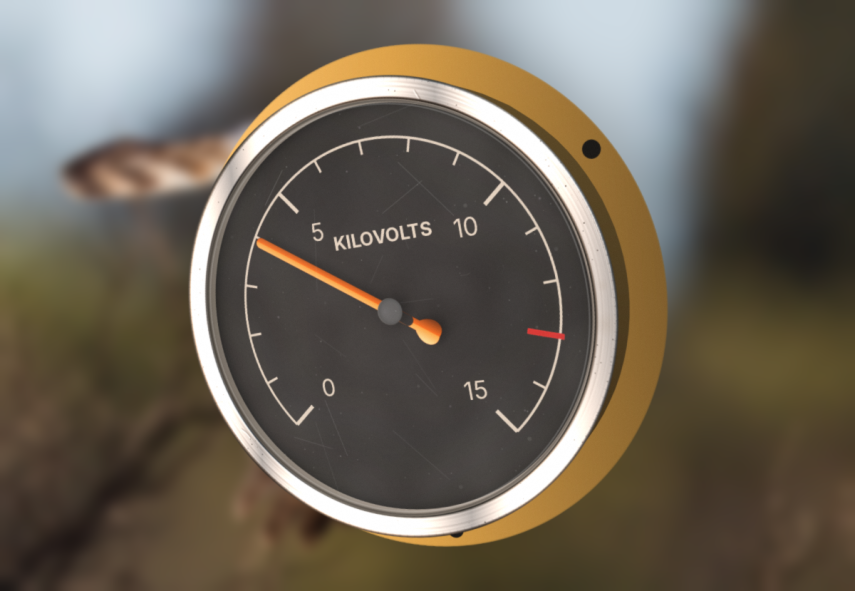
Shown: **4** kV
